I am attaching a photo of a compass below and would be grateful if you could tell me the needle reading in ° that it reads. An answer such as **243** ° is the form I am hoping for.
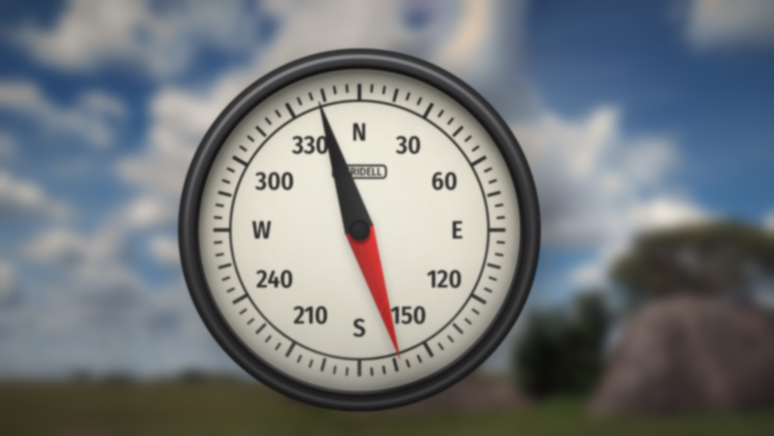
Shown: **162.5** °
